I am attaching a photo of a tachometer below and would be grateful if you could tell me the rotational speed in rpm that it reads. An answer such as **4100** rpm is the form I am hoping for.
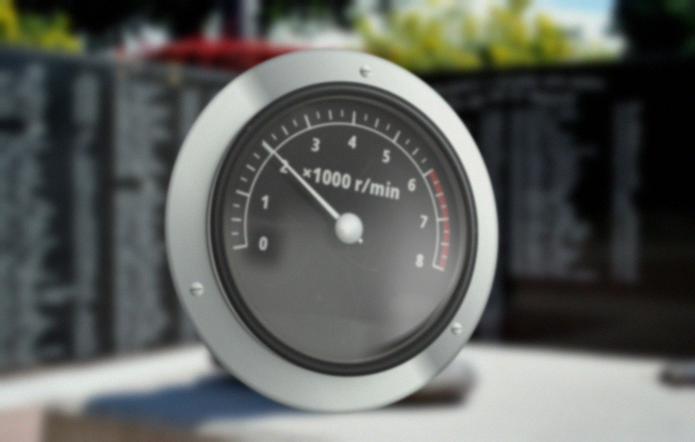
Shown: **2000** rpm
